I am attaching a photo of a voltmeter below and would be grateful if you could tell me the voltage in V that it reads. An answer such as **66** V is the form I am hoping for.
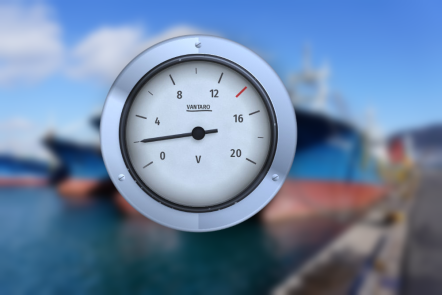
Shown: **2** V
